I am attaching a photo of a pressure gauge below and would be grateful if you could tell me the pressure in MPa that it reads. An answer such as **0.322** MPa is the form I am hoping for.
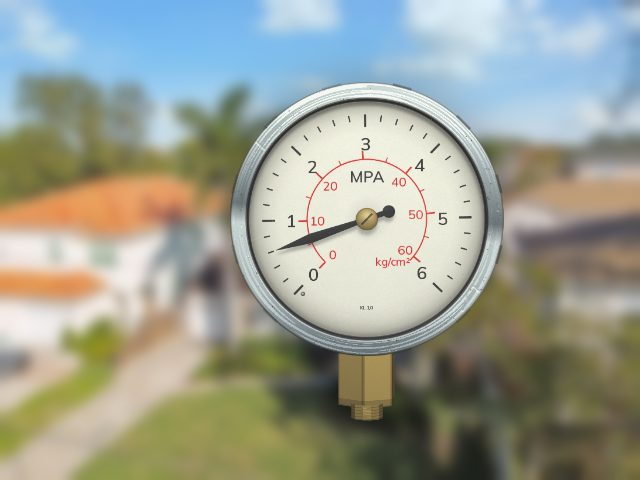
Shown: **0.6** MPa
